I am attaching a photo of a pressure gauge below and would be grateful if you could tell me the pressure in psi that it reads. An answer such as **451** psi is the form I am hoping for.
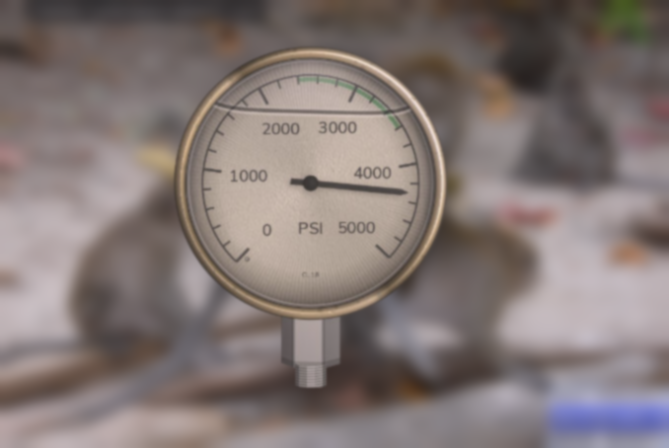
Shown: **4300** psi
